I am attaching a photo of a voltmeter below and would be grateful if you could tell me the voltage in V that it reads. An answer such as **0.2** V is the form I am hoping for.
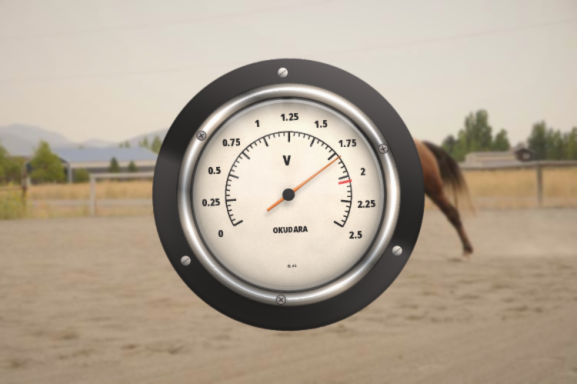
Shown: **1.8** V
